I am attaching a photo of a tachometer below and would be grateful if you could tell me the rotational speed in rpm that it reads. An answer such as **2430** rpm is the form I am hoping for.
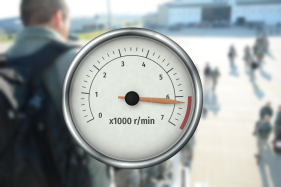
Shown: **6200** rpm
